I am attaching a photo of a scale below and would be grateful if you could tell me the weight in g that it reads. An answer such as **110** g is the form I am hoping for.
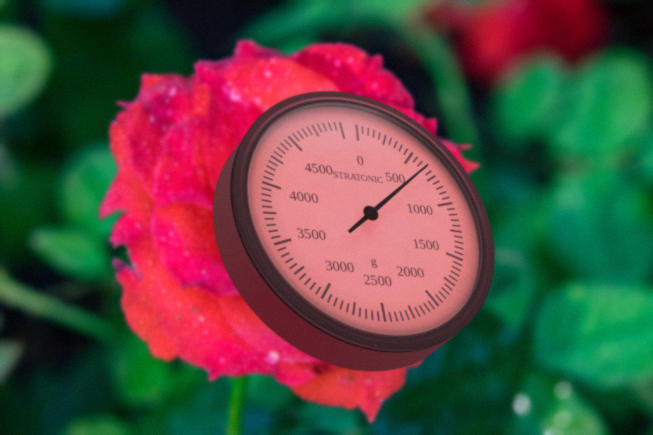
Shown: **650** g
